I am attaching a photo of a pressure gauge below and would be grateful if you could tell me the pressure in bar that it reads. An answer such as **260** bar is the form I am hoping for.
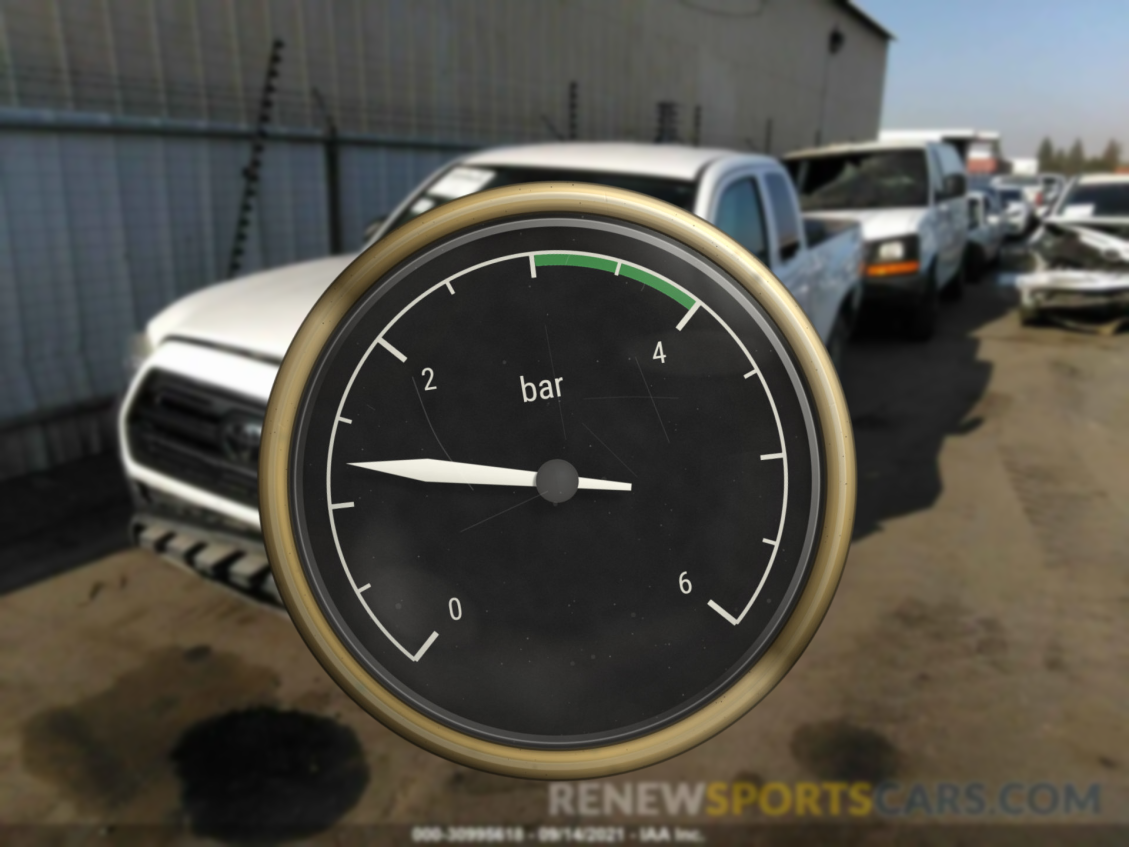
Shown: **1.25** bar
